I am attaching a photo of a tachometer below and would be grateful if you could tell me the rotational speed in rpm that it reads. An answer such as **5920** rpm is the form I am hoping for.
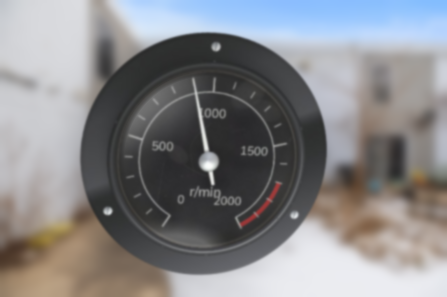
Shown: **900** rpm
